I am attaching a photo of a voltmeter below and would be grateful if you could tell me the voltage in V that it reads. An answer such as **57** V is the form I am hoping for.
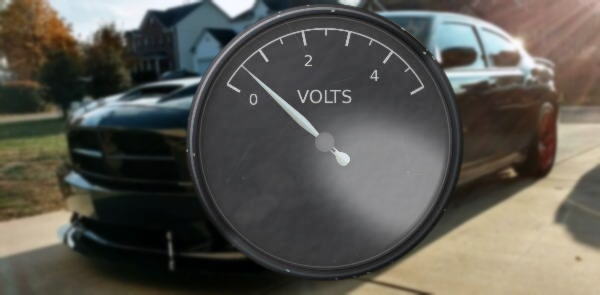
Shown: **0.5** V
